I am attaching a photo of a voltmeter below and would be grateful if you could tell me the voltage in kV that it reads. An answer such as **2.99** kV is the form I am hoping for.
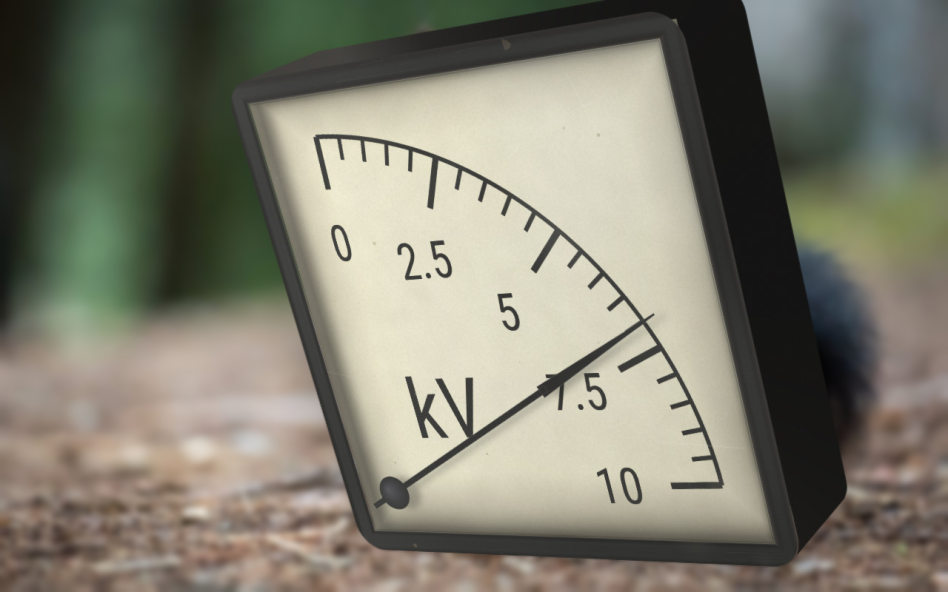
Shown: **7** kV
